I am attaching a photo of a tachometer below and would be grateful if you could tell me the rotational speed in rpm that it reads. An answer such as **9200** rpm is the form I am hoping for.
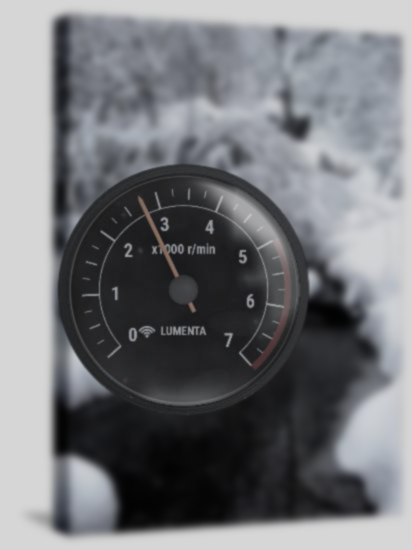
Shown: **2750** rpm
